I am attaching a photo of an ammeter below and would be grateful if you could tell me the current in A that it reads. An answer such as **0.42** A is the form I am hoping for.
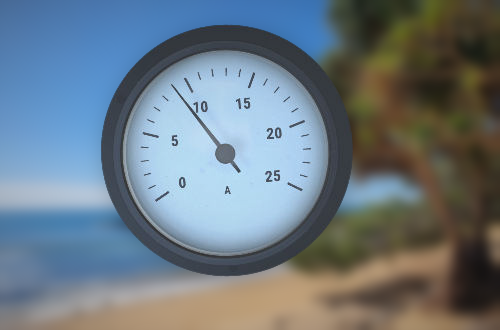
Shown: **9** A
